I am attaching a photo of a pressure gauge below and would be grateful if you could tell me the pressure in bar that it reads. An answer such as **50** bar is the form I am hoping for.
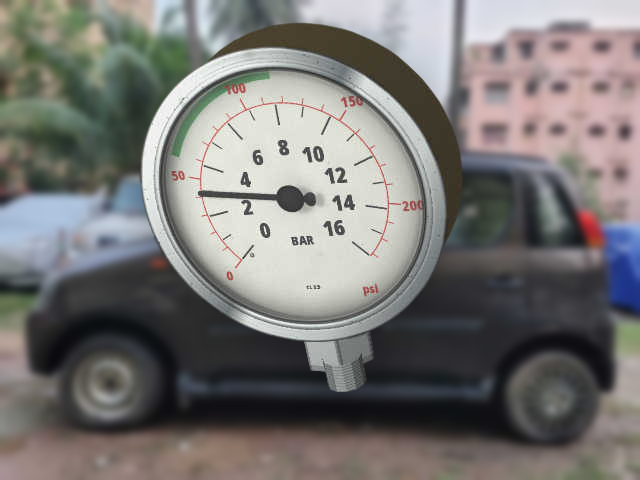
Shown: **3** bar
